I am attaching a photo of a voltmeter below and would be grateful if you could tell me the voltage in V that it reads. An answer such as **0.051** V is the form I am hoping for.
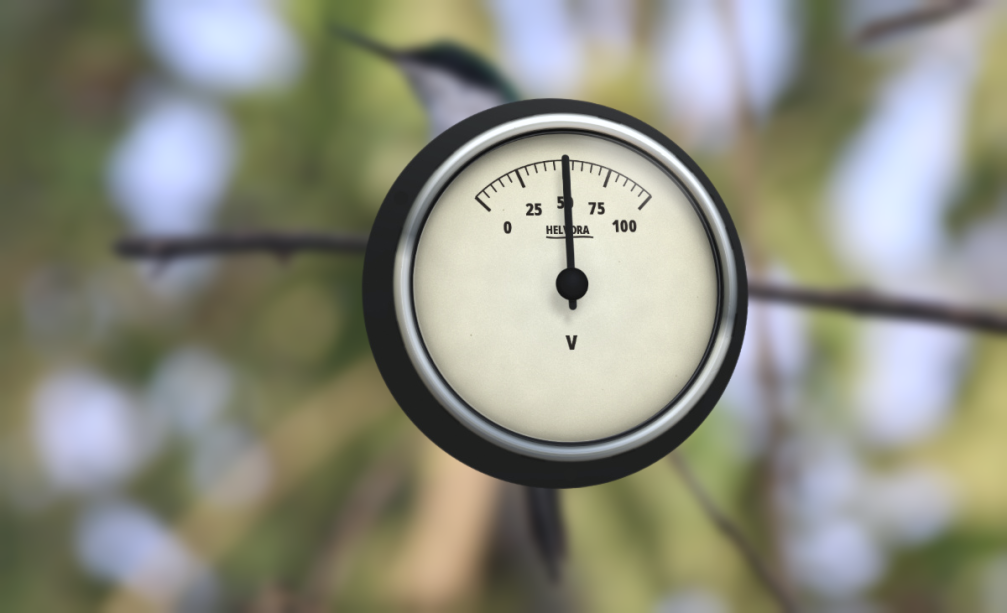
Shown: **50** V
